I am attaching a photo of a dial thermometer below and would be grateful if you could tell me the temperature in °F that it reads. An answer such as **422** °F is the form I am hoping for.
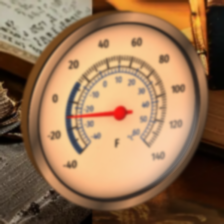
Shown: **-10** °F
